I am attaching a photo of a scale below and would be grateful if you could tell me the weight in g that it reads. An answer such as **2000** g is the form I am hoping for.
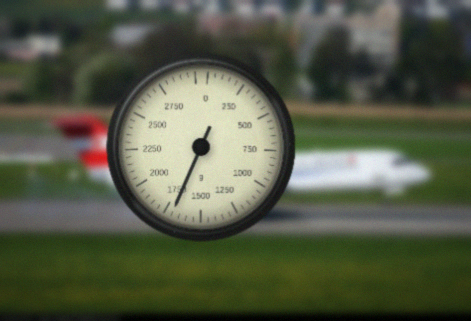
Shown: **1700** g
